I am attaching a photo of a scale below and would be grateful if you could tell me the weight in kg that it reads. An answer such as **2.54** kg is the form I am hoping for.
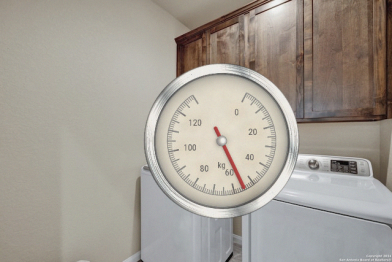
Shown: **55** kg
